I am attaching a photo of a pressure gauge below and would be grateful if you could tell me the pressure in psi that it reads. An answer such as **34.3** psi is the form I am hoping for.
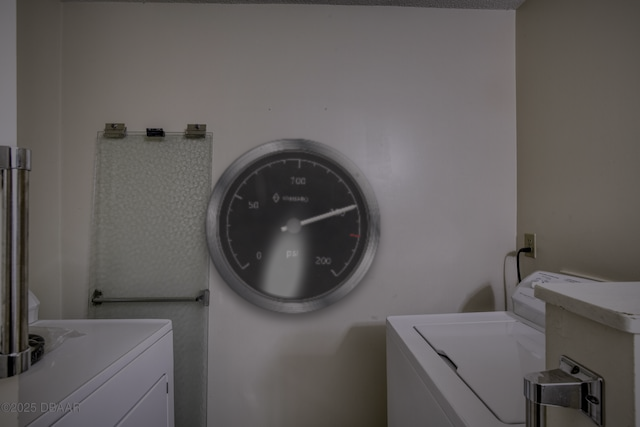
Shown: **150** psi
